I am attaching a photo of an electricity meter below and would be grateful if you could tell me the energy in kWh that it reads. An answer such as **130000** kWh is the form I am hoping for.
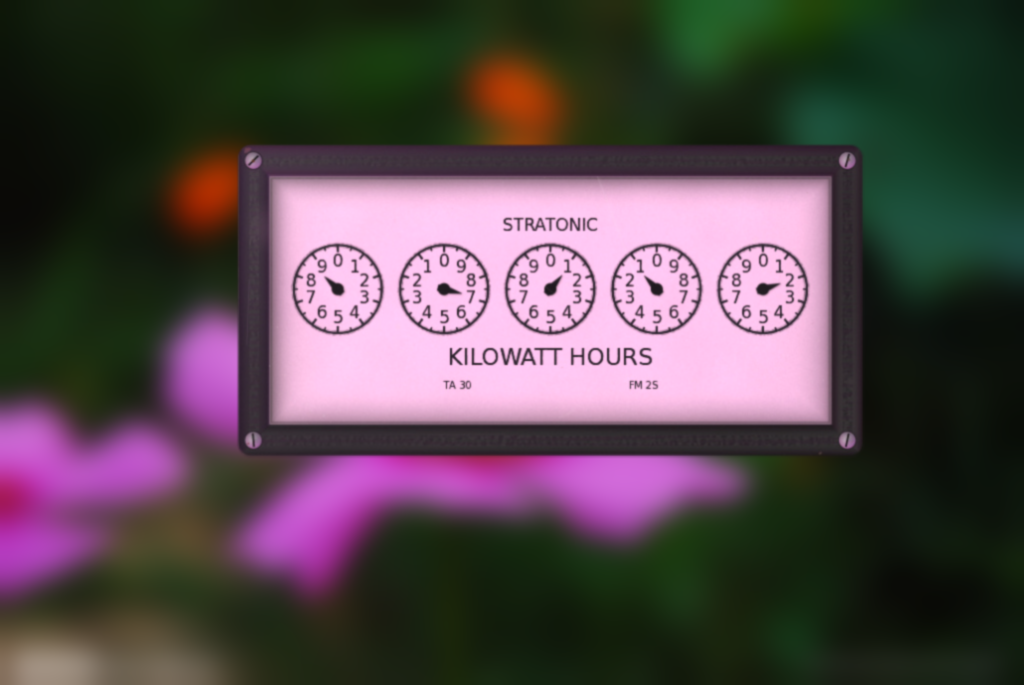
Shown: **87112** kWh
